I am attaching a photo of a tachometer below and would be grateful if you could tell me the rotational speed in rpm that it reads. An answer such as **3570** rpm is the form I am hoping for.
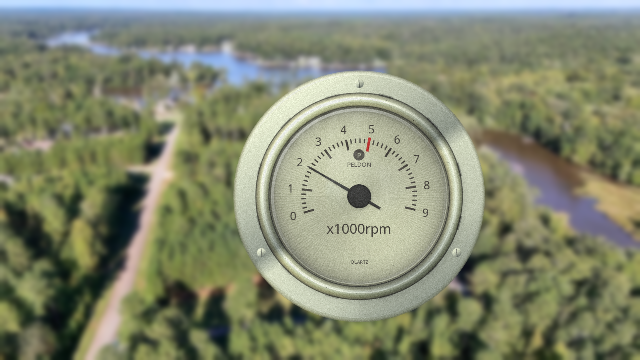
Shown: **2000** rpm
